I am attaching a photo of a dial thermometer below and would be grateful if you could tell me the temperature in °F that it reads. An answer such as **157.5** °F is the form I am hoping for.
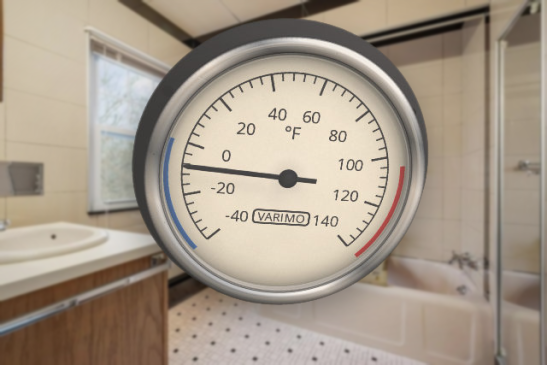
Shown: **-8** °F
